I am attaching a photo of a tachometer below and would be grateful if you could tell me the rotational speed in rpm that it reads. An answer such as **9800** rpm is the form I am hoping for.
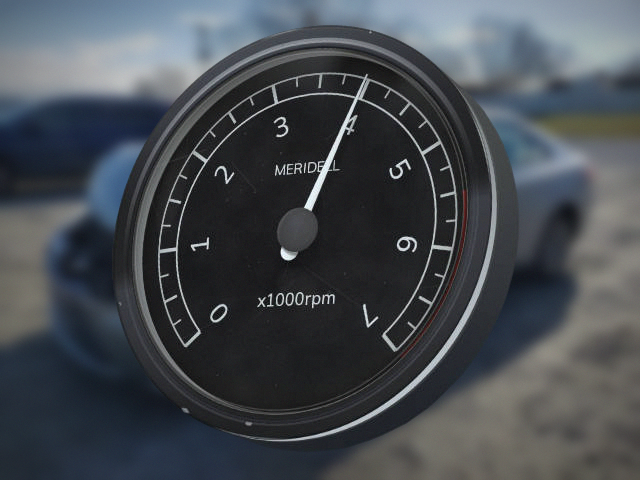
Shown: **4000** rpm
